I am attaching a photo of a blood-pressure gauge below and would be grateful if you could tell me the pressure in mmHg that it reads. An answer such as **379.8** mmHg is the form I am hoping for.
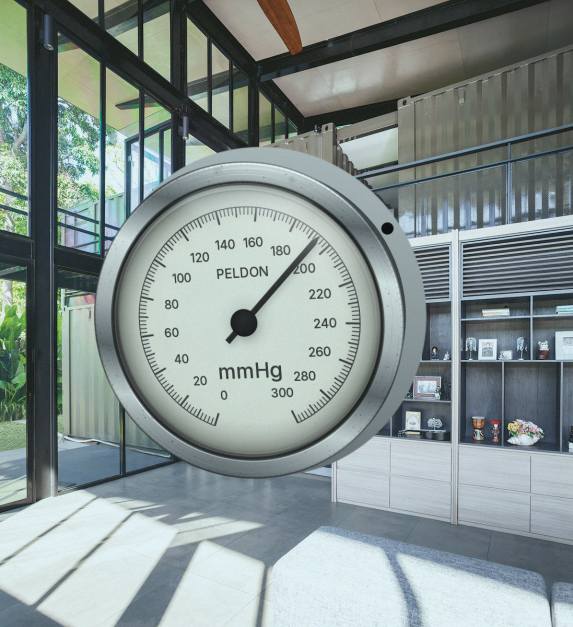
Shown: **194** mmHg
